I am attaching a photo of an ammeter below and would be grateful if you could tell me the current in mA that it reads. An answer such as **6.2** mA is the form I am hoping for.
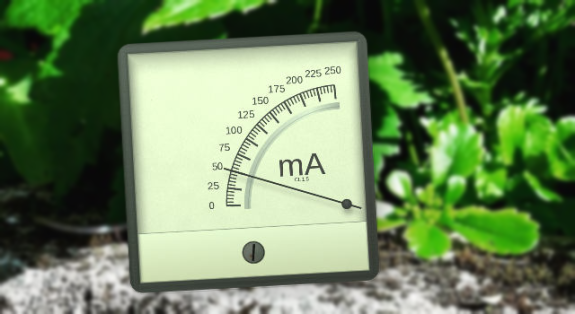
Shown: **50** mA
